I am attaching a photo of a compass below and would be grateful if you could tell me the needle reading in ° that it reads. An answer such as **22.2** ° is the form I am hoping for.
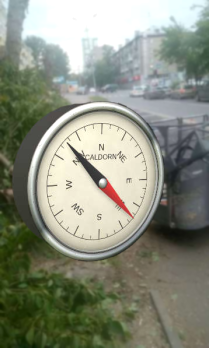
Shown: **135** °
